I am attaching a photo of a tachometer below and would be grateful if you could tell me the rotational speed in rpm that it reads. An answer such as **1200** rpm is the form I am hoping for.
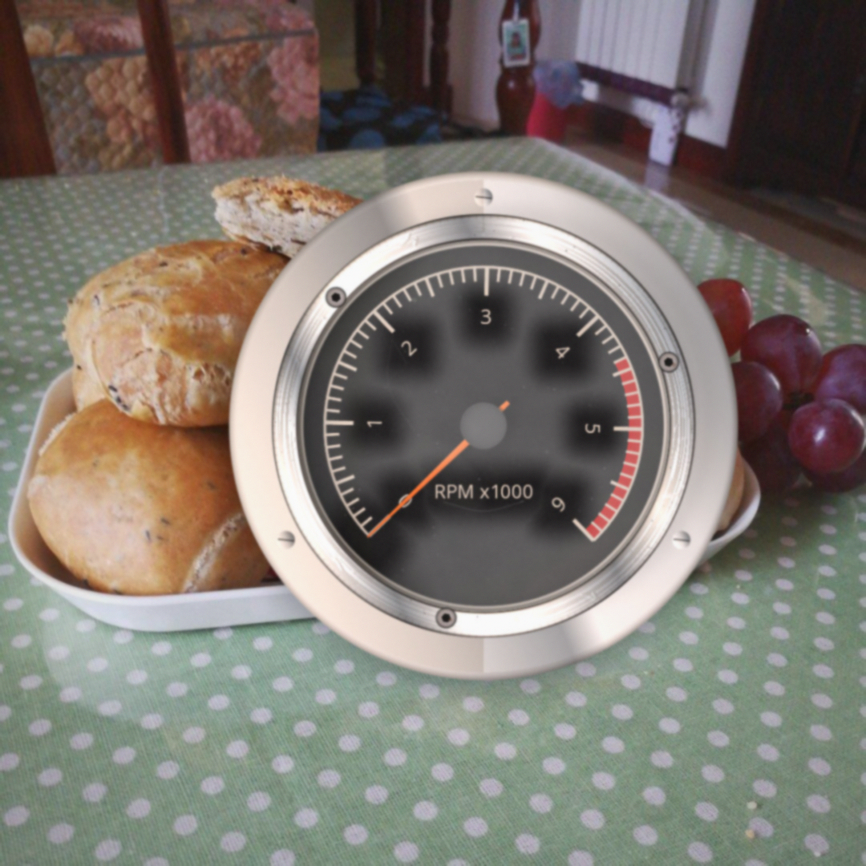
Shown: **0** rpm
